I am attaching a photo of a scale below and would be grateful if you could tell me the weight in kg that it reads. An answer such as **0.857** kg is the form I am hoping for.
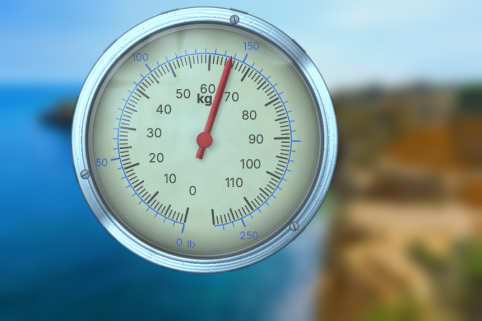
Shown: **65** kg
